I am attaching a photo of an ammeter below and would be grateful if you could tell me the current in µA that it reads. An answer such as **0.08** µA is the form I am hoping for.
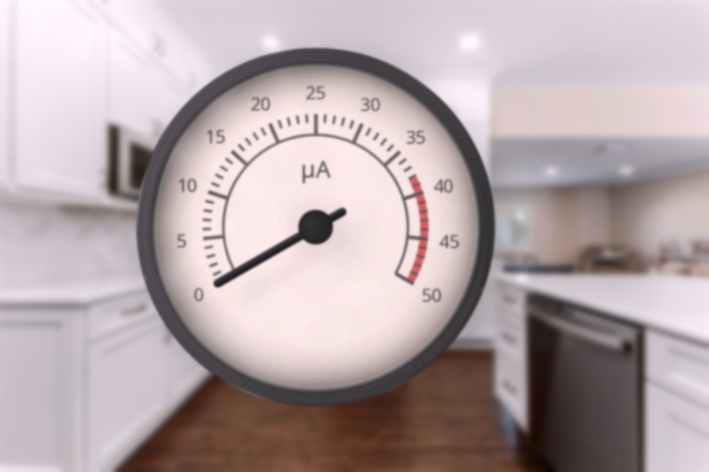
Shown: **0** µA
